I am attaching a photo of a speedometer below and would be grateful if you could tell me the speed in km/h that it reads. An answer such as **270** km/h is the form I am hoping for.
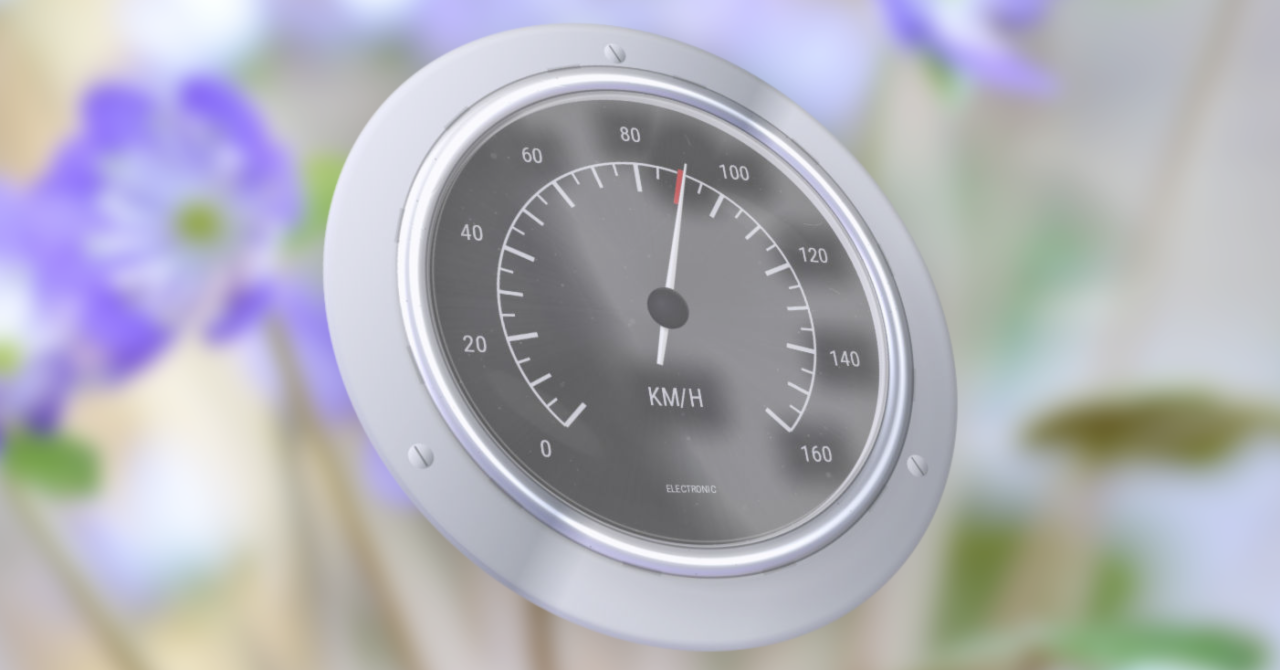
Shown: **90** km/h
